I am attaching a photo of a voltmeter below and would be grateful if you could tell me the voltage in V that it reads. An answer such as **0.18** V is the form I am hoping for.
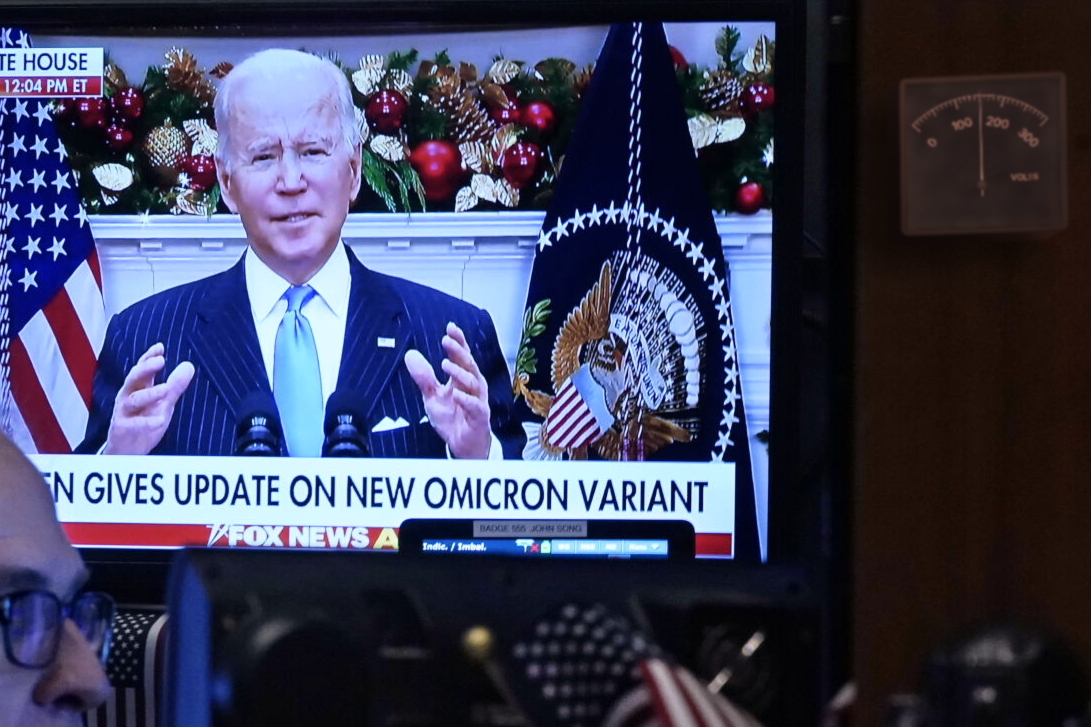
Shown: **150** V
